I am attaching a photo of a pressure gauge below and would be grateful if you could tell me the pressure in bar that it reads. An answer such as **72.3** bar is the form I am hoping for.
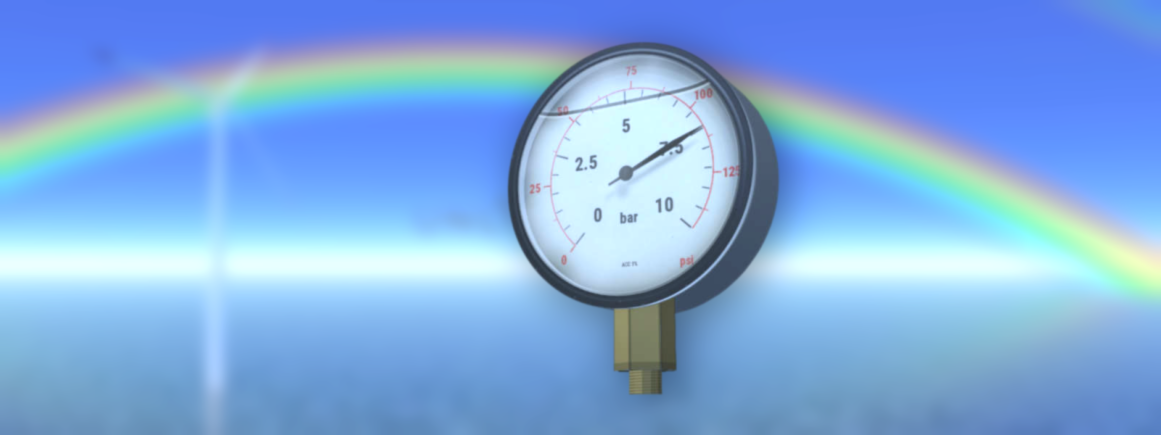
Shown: **7.5** bar
